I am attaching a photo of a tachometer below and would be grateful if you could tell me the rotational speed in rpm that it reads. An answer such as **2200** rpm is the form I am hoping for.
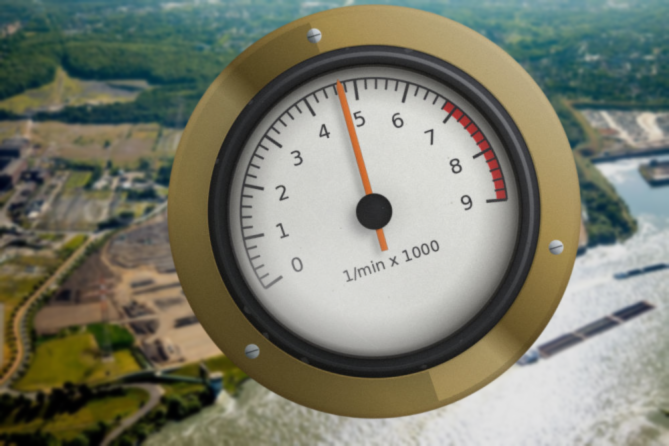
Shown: **4700** rpm
